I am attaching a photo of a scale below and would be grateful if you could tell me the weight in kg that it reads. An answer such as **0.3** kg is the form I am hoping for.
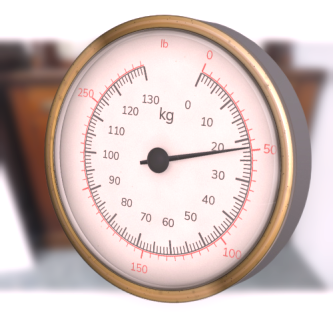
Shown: **22** kg
